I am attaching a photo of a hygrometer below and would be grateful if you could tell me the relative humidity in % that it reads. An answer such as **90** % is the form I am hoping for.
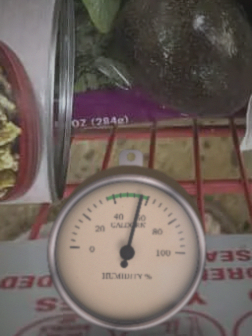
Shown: **56** %
